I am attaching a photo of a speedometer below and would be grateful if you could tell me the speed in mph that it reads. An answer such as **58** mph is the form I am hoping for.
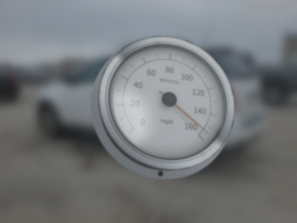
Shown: **155** mph
